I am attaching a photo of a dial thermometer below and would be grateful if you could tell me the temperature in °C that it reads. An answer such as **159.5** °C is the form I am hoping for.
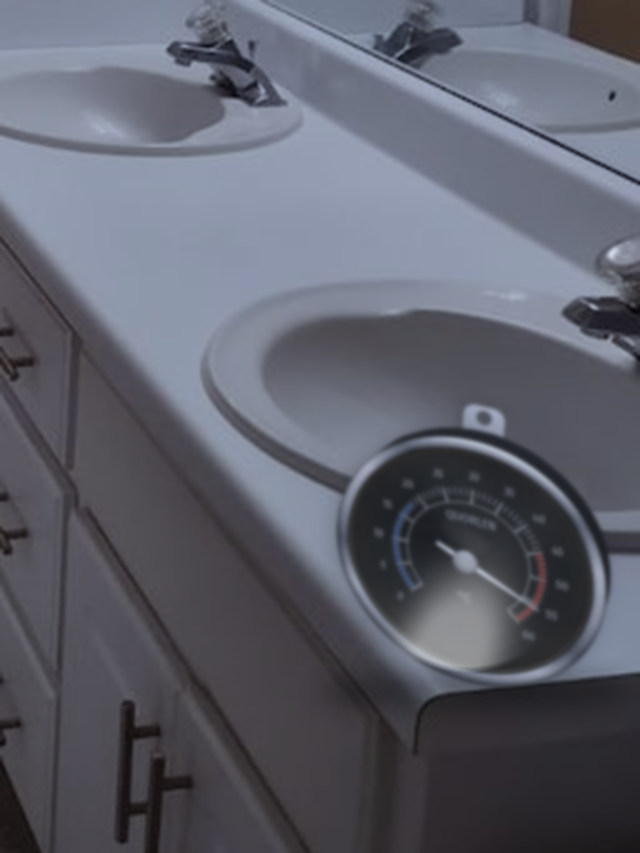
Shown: **55** °C
